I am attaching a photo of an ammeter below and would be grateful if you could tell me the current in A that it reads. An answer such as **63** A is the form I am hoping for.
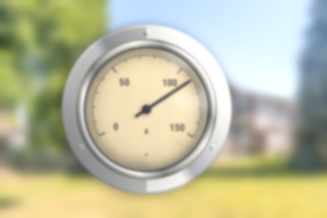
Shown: **110** A
